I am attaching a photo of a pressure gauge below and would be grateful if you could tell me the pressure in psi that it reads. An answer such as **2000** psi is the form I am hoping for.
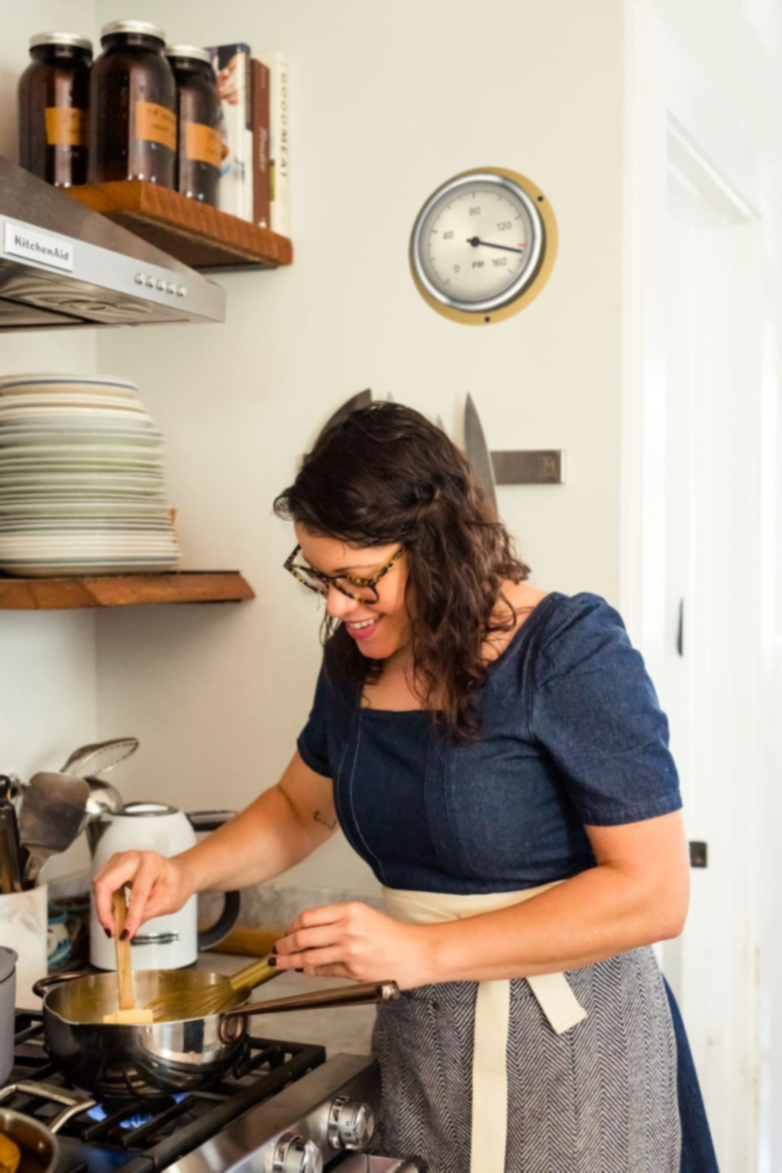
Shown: **145** psi
